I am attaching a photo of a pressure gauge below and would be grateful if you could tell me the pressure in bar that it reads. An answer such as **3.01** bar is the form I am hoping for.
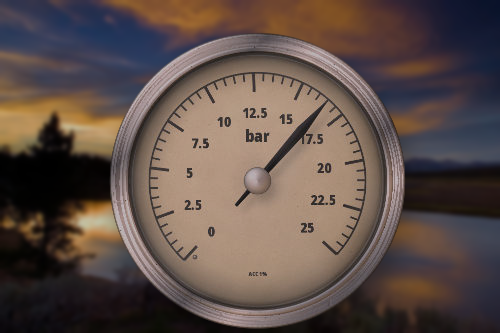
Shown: **16.5** bar
